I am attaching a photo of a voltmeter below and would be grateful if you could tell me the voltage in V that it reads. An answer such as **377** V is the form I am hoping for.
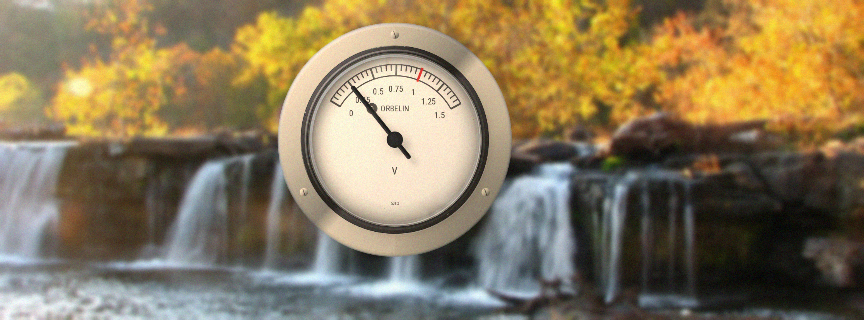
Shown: **0.25** V
